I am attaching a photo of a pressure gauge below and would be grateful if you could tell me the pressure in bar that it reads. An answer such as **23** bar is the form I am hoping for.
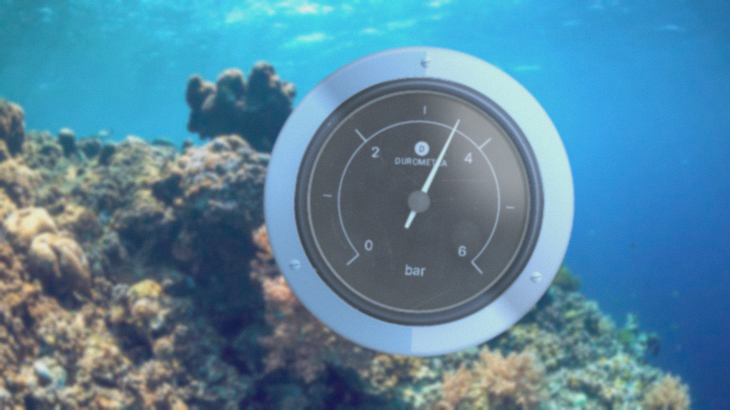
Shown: **3.5** bar
